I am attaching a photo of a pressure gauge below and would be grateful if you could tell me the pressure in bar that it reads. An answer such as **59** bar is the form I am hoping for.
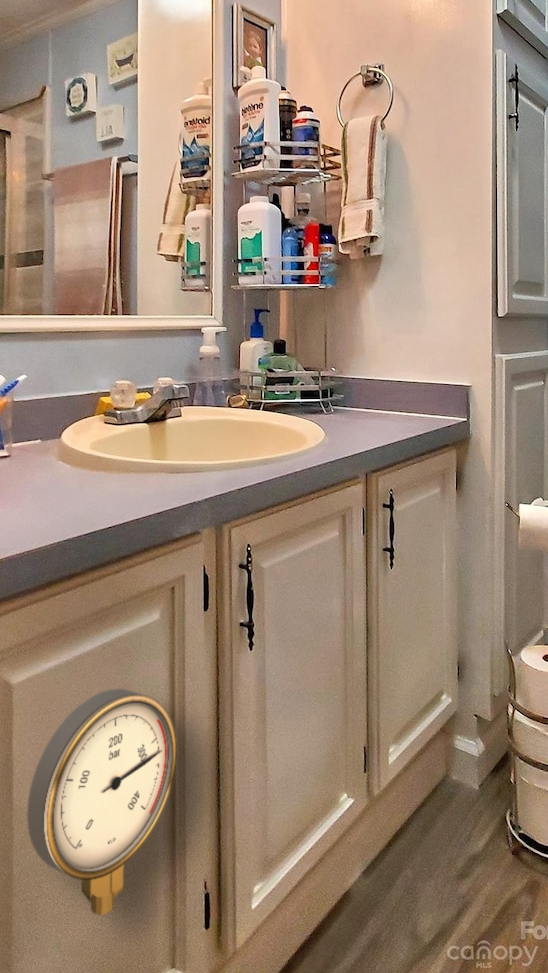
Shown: **320** bar
